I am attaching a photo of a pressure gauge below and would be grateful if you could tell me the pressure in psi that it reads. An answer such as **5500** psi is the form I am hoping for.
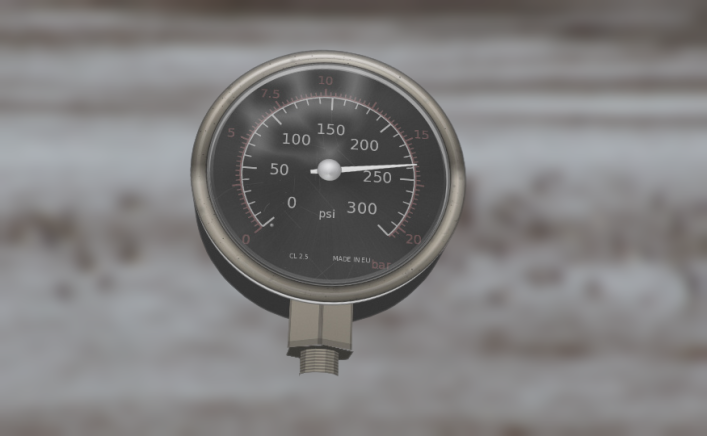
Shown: **240** psi
